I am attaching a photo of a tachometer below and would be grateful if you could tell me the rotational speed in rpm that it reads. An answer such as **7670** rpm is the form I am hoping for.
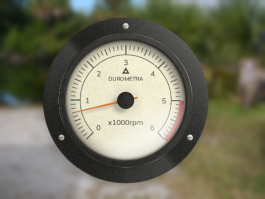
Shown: **700** rpm
